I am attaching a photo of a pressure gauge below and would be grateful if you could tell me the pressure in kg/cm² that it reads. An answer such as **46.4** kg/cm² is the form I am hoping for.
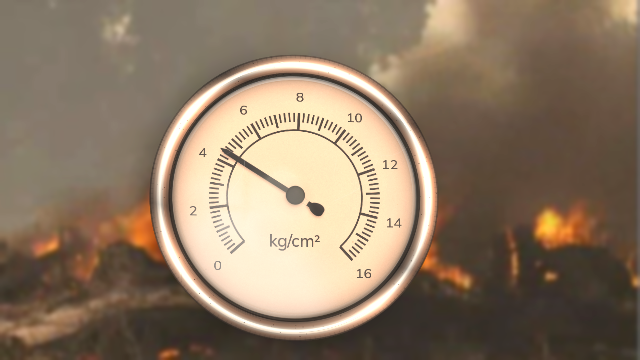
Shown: **4.4** kg/cm²
